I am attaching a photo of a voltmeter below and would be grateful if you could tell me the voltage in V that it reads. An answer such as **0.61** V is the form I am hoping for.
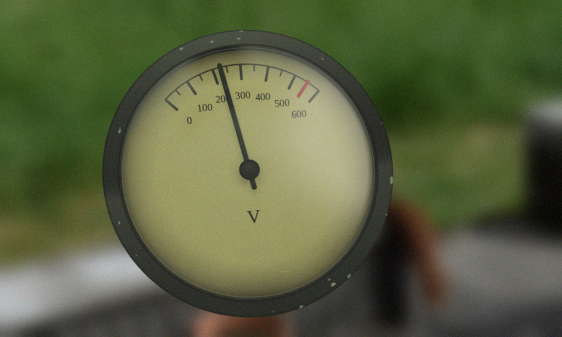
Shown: **225** V
